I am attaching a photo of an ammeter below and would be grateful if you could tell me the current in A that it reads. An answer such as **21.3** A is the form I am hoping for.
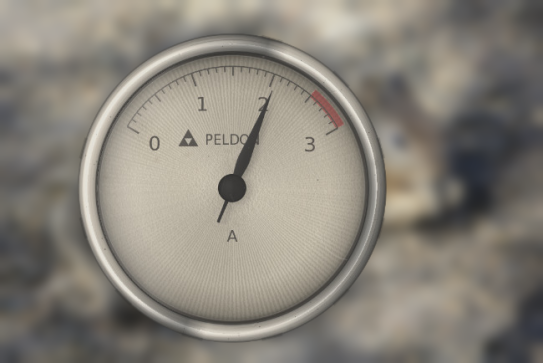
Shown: **2.05** A
